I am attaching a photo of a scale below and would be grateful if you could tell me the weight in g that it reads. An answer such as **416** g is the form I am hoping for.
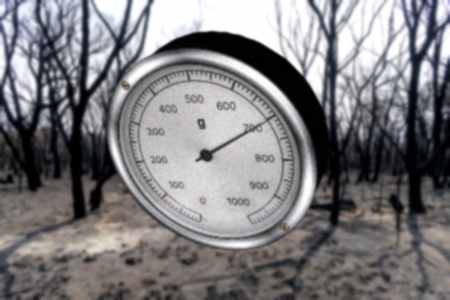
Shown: **700** g
